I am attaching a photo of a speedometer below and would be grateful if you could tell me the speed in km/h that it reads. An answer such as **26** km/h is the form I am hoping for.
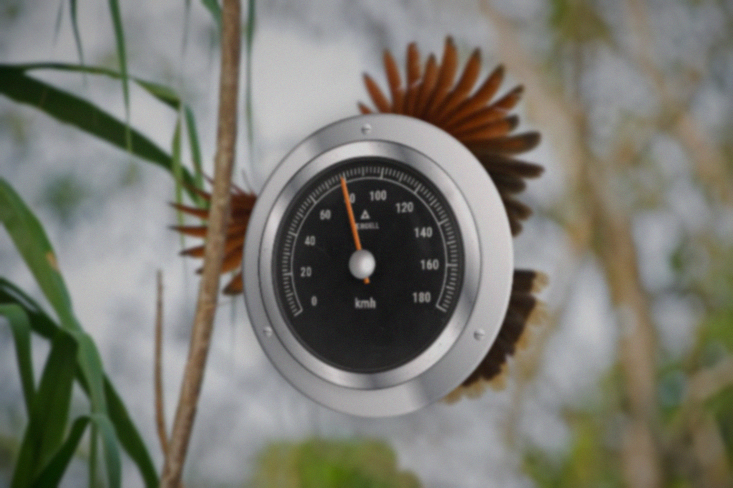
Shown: **80** km/h
